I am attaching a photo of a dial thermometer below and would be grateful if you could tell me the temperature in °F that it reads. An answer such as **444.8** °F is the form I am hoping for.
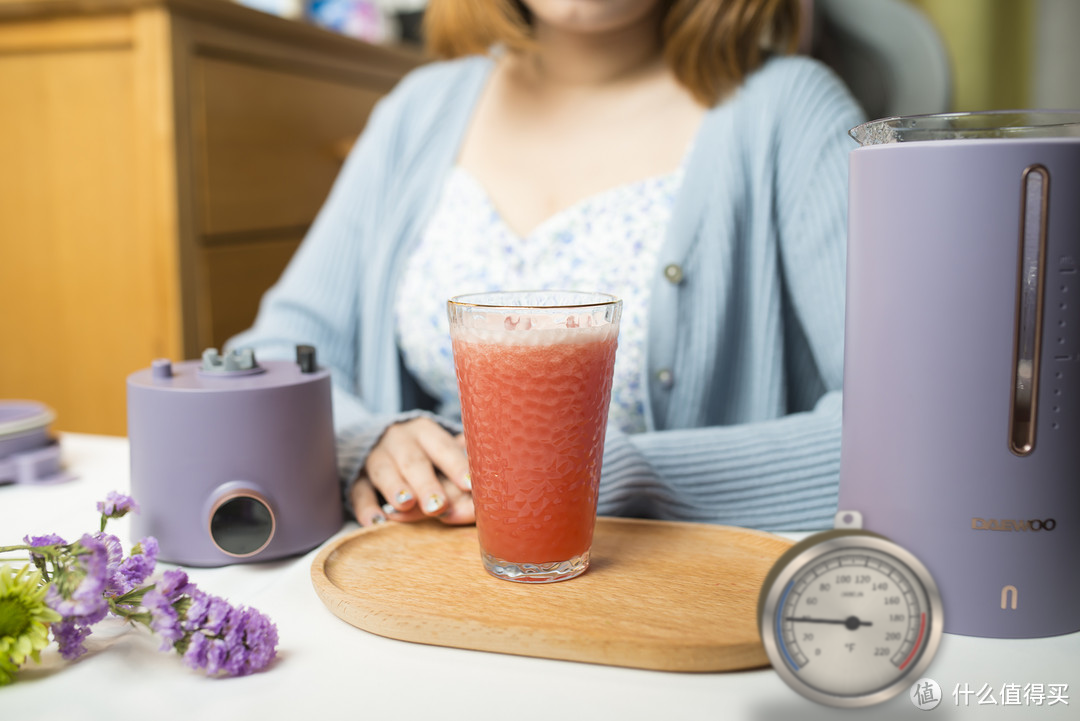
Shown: **40** °F
